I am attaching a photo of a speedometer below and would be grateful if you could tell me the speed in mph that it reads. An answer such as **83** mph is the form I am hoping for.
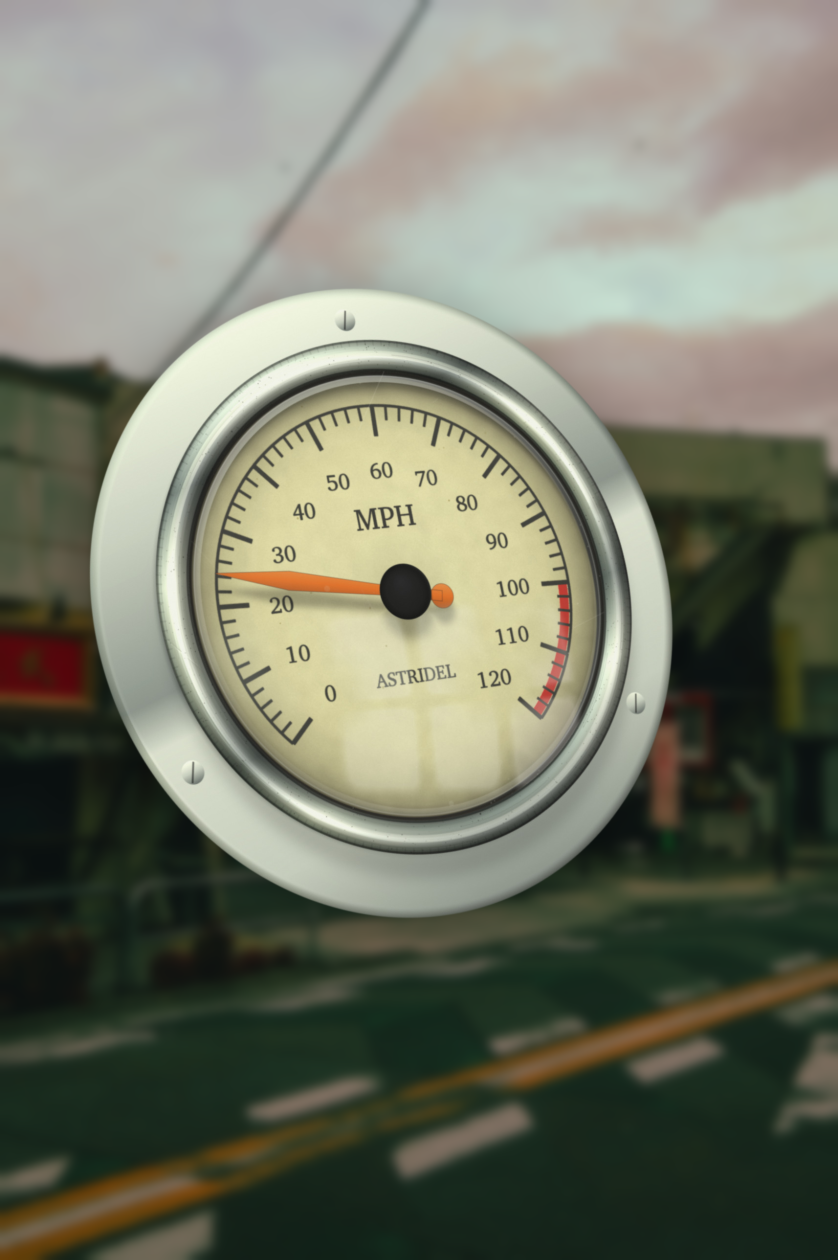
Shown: **24** mph
